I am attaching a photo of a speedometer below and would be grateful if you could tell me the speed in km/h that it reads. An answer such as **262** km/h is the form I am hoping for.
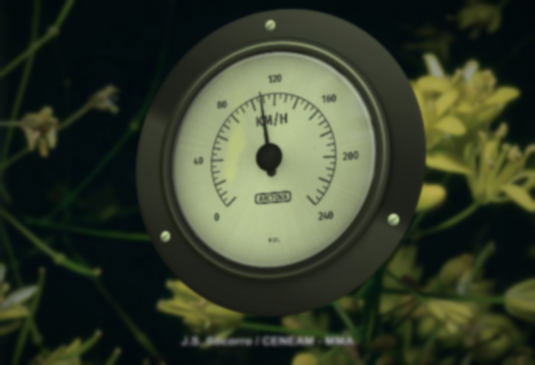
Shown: **110** km/h
